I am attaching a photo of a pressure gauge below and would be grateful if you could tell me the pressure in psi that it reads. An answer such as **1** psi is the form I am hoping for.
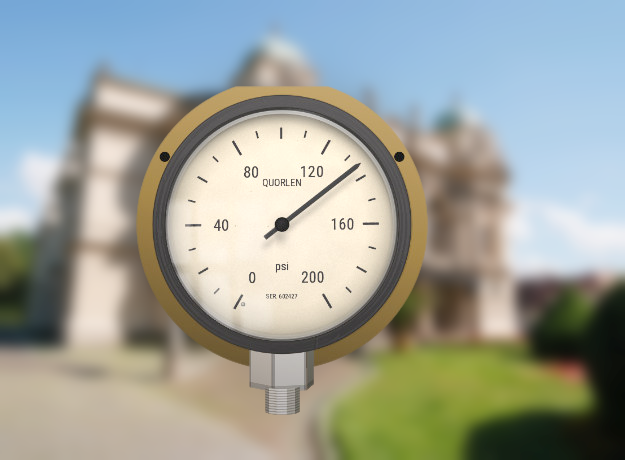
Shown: **135** psi
